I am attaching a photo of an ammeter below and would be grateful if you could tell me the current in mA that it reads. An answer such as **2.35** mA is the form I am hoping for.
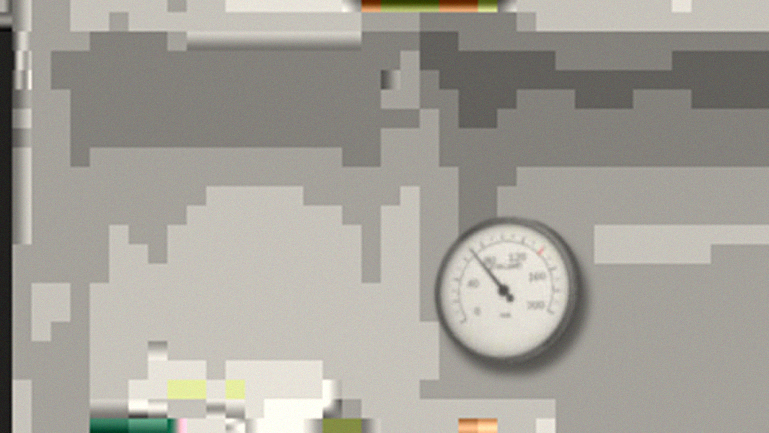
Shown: **70** mA
